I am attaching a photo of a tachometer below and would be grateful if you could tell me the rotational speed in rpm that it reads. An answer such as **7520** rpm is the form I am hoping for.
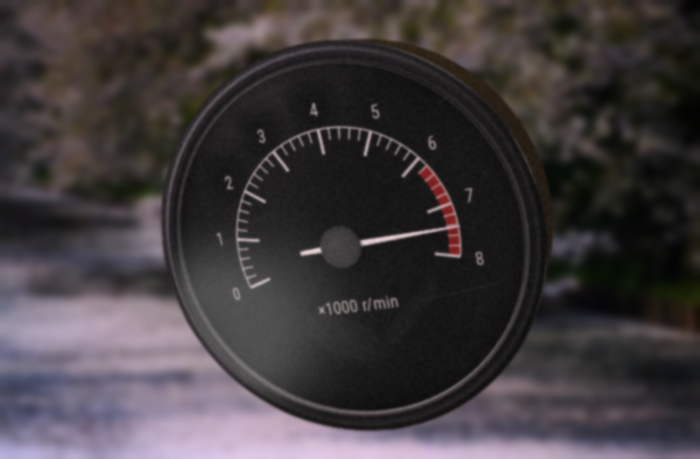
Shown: **7400** rpm
